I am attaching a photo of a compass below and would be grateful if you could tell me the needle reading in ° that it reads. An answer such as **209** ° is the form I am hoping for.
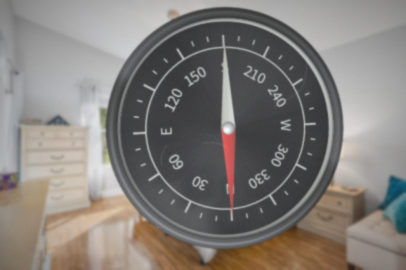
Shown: **0** °
